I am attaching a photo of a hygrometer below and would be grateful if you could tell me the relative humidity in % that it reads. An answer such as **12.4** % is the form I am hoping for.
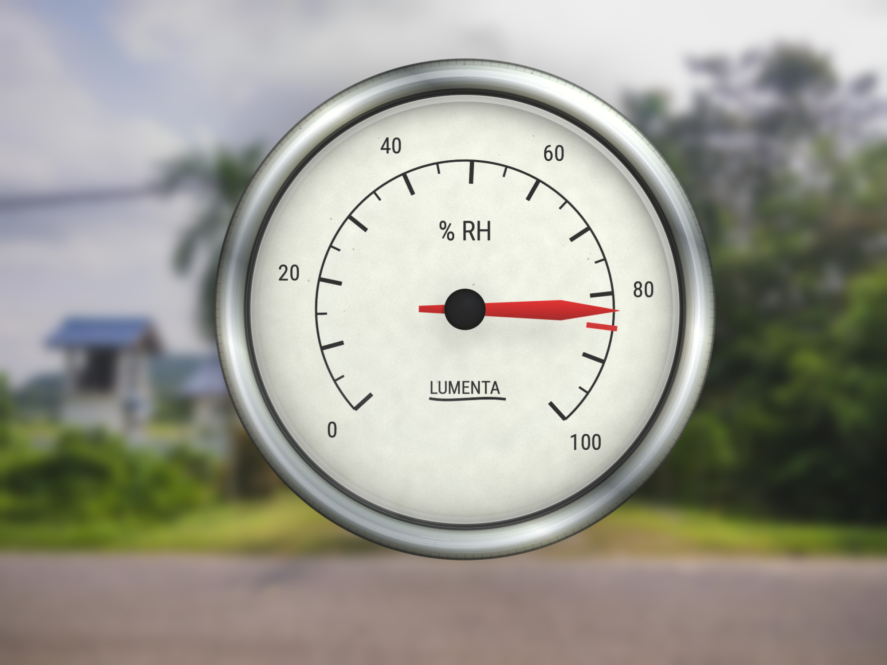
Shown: **82.5** %
